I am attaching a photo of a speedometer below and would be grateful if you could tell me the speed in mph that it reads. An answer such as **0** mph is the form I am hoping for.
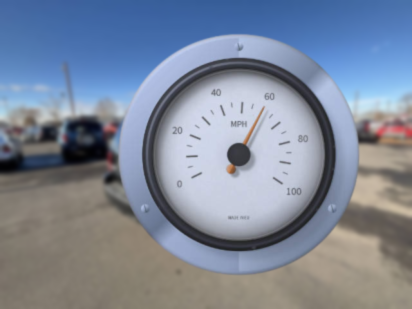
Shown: **60** mph
